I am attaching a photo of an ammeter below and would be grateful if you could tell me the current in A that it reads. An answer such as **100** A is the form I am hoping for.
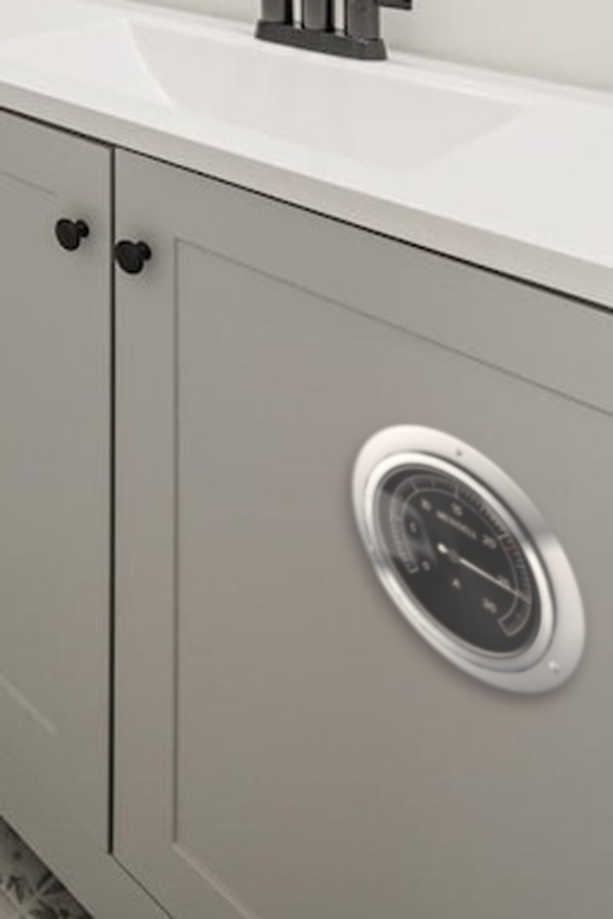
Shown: **25** A
